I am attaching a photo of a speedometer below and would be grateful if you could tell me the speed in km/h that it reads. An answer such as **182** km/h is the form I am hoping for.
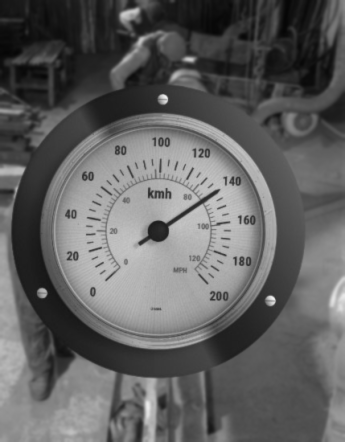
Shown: **140** km/h
